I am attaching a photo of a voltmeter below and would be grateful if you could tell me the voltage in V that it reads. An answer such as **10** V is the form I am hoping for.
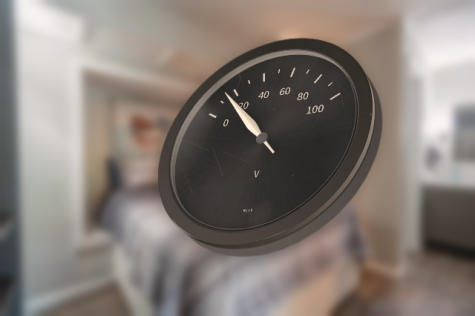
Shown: **15** V
